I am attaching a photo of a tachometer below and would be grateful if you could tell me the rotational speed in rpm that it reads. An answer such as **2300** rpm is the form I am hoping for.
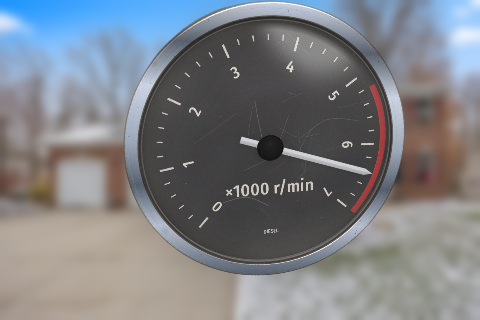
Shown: **6400** rpm
